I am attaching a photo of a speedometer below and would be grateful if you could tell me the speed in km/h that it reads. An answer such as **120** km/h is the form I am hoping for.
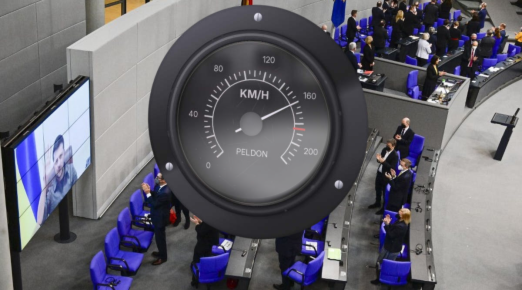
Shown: **160** km/h
